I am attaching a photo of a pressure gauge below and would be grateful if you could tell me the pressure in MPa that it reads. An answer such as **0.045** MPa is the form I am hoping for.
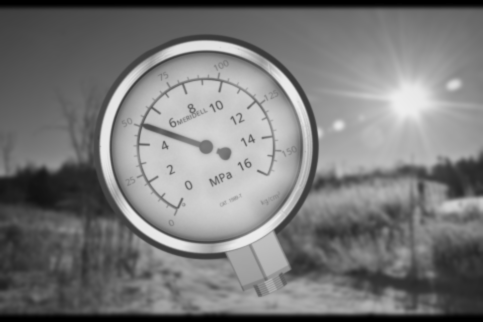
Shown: **5** MPa
